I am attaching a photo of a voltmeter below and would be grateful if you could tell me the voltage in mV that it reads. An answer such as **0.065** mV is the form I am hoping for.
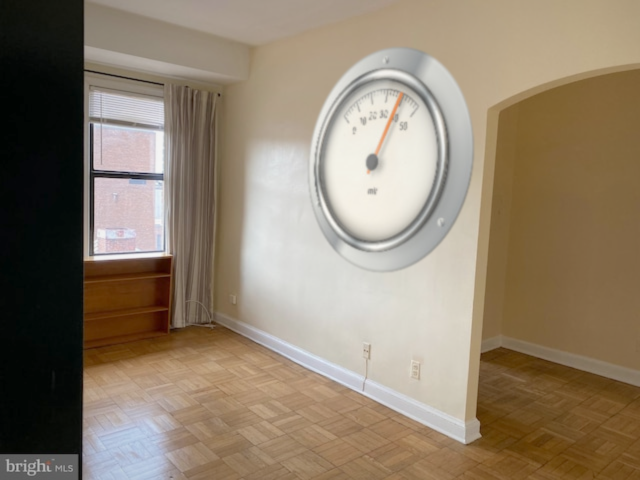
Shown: **40** mV
